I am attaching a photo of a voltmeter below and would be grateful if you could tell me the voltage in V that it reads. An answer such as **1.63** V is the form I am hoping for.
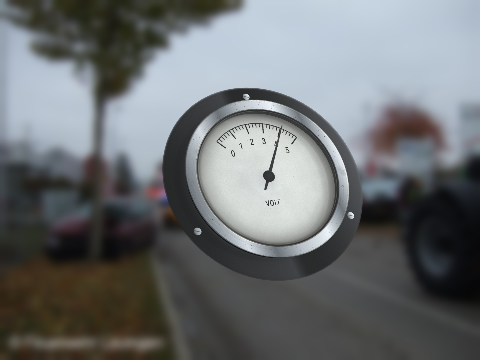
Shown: **4** V
